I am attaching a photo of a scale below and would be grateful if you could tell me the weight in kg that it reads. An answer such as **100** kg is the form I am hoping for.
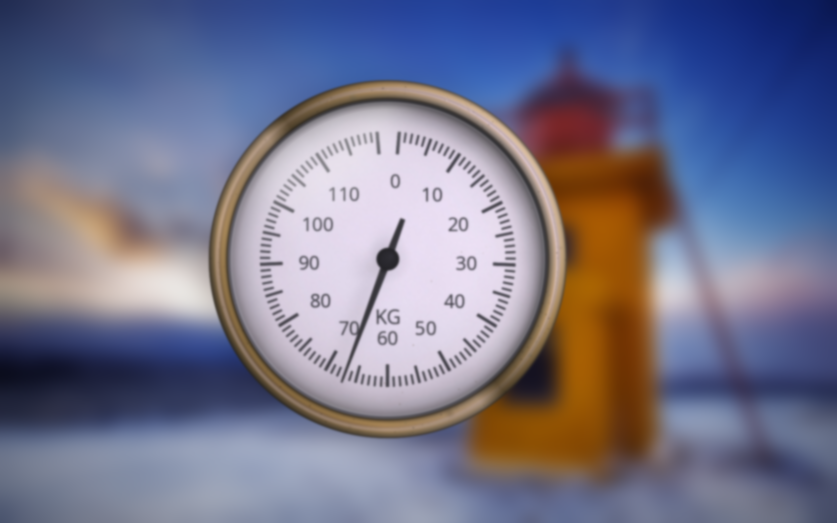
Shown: **67** kg
